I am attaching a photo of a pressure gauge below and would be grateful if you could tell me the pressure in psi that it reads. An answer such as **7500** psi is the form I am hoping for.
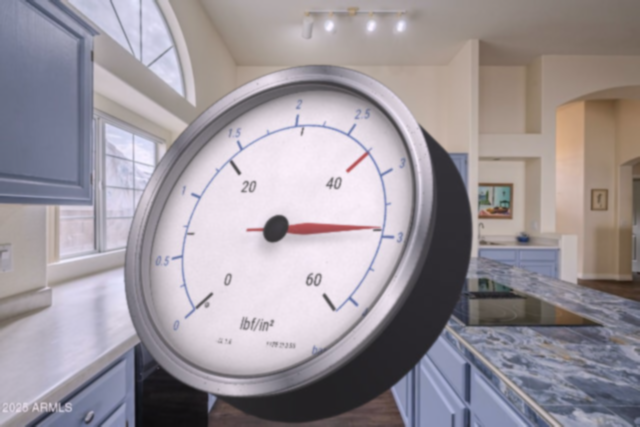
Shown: **50** psi
